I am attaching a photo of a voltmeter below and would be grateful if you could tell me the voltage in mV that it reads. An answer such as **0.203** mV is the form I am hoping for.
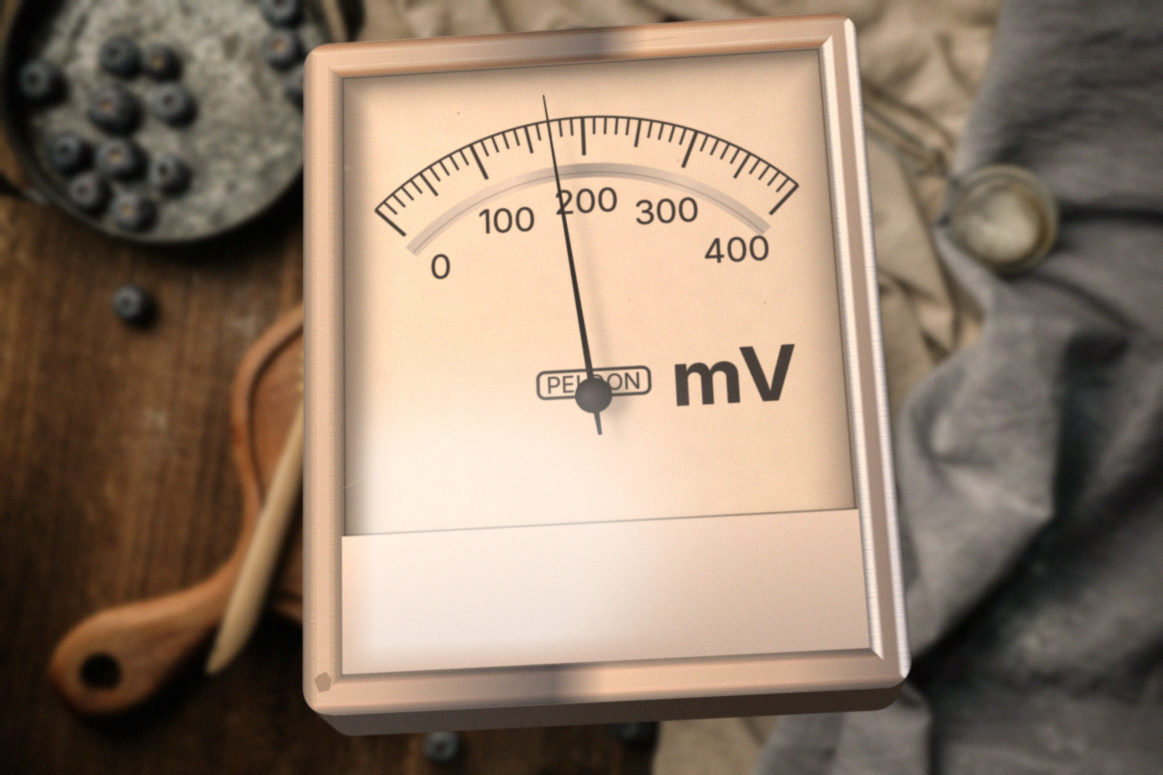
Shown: **170** mV
